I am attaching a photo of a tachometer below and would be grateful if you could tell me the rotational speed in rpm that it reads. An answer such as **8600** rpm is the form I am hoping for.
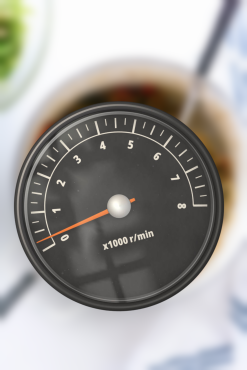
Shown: **250** rpm
